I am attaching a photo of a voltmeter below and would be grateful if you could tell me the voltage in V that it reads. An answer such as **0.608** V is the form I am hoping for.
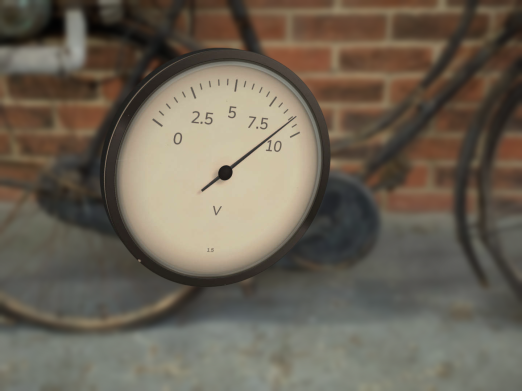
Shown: **9** V
